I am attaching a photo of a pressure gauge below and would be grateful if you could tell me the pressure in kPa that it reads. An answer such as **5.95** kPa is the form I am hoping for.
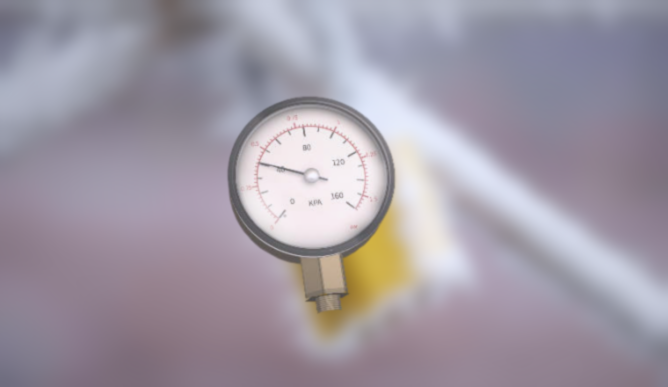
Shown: **40** kPa
